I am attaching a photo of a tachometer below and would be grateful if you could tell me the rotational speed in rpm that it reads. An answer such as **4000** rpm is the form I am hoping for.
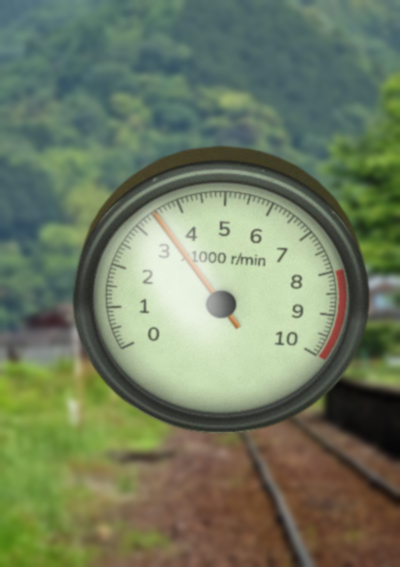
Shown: **3500** rpm
